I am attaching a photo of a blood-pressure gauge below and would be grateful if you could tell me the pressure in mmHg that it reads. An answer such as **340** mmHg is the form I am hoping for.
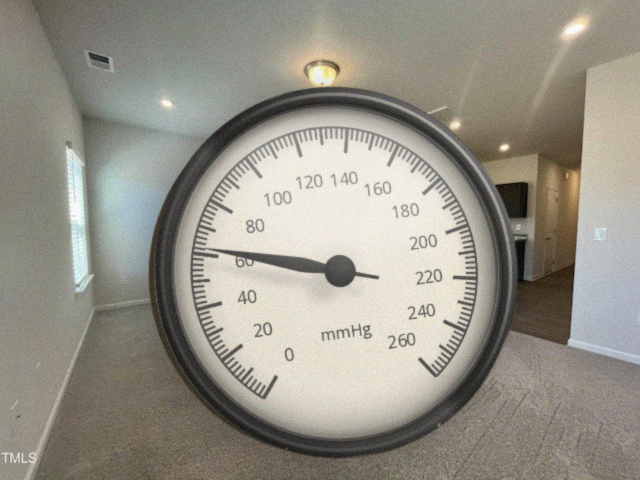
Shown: **62** mmHg
